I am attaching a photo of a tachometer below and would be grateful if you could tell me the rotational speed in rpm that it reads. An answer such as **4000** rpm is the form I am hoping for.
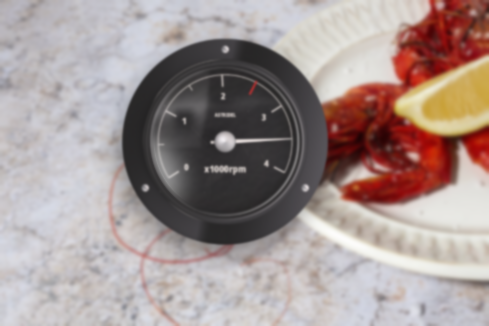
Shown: **3500** rpm
